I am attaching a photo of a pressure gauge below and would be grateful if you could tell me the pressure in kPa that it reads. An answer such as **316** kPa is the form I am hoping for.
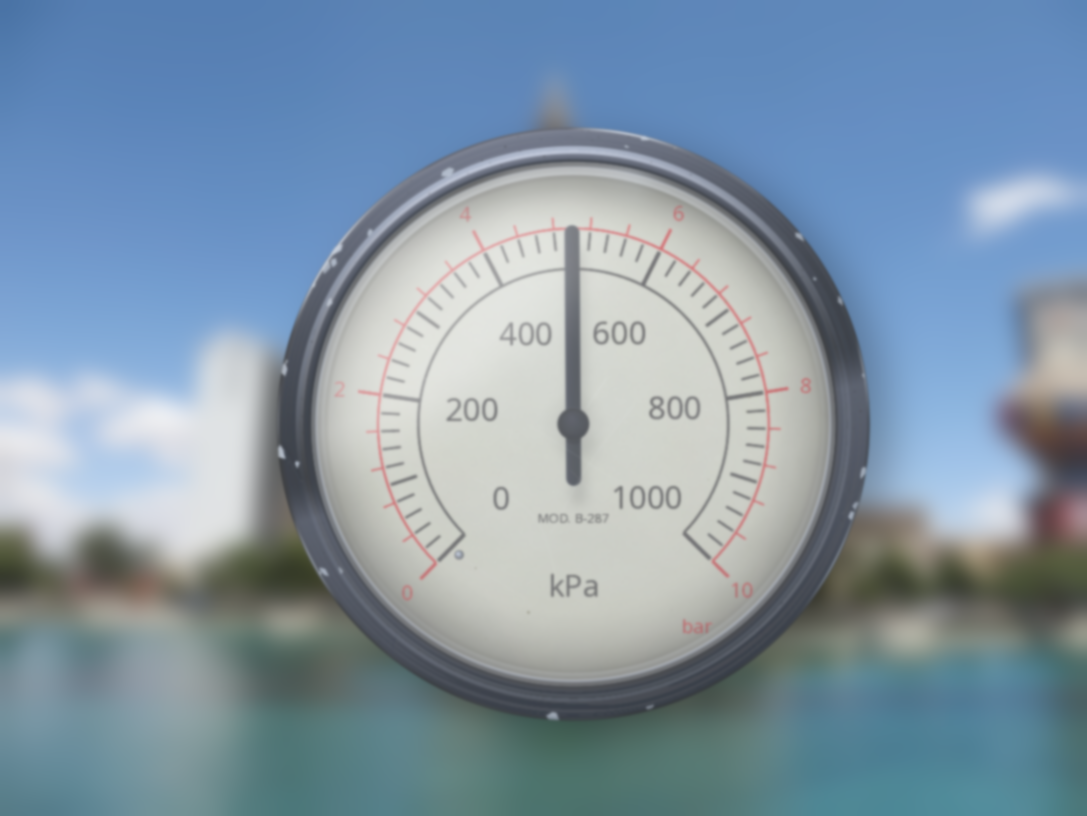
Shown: **500** kPa
